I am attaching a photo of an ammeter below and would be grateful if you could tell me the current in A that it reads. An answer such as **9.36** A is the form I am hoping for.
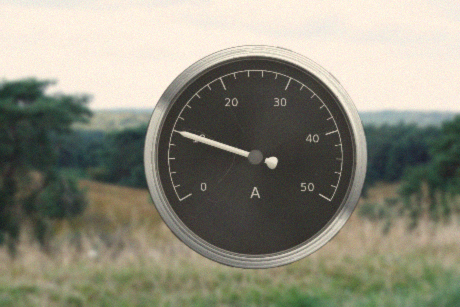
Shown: **10** A
